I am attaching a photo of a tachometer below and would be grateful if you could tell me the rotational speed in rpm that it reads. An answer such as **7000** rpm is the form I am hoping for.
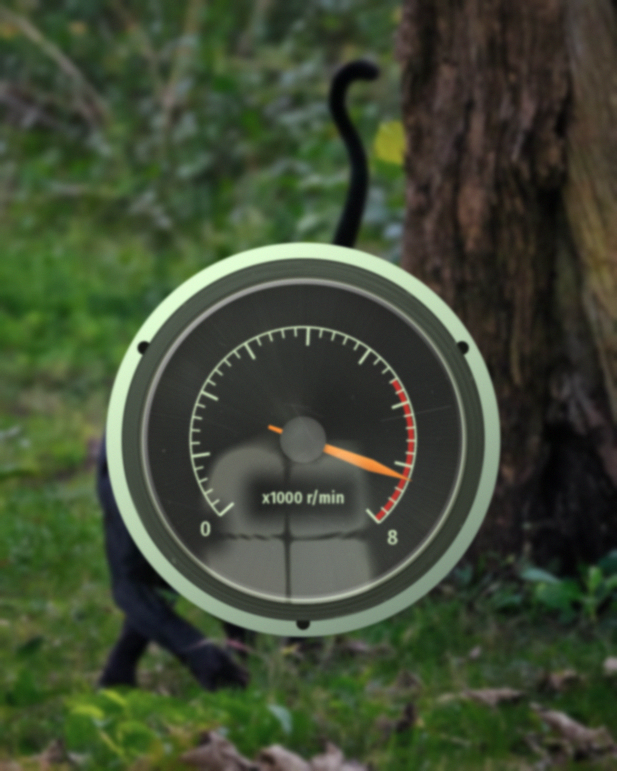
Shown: **7200** rpm
